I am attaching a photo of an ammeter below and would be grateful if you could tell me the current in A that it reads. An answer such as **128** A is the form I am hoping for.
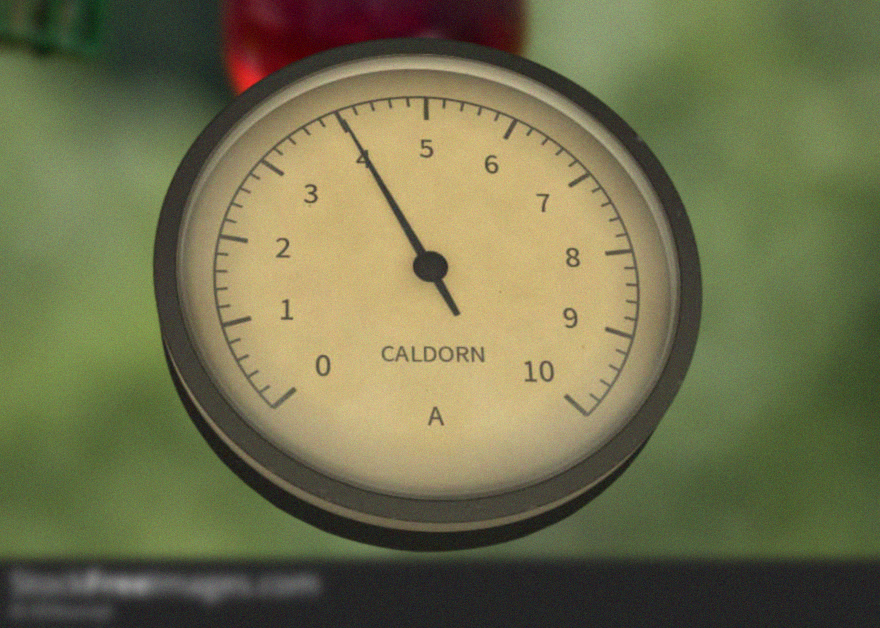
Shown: **4** A
